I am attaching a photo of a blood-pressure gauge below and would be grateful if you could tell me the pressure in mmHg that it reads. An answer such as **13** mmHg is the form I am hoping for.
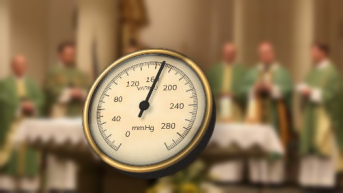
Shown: **170** mmHg
